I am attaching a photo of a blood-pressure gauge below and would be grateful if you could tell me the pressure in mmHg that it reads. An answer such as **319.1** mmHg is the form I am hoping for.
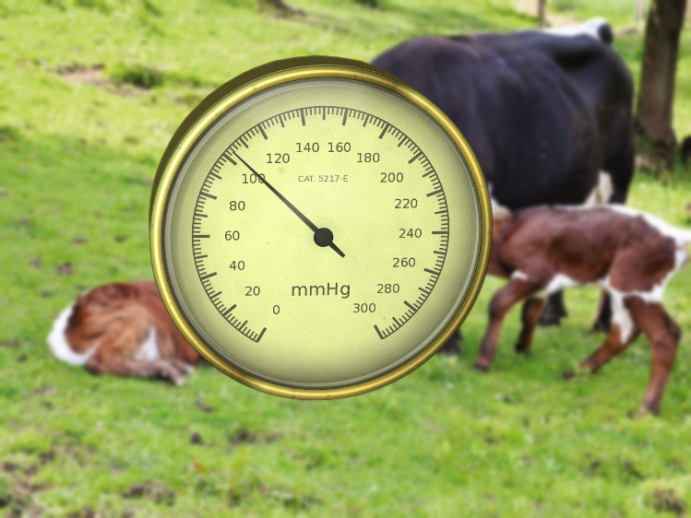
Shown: **104** mmHg
